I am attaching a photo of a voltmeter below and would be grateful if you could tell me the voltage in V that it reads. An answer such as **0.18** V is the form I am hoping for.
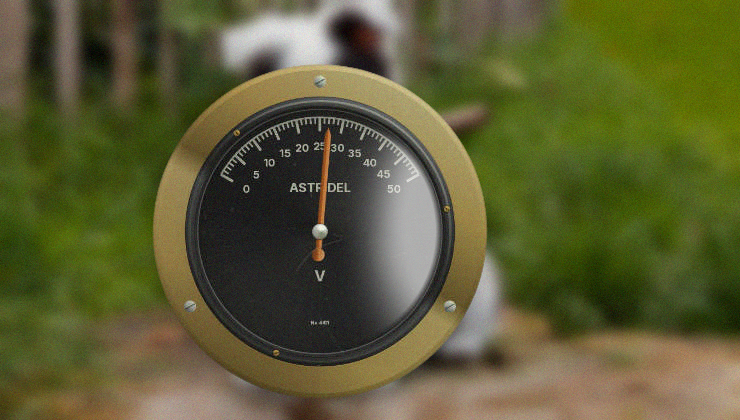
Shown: **27** V
